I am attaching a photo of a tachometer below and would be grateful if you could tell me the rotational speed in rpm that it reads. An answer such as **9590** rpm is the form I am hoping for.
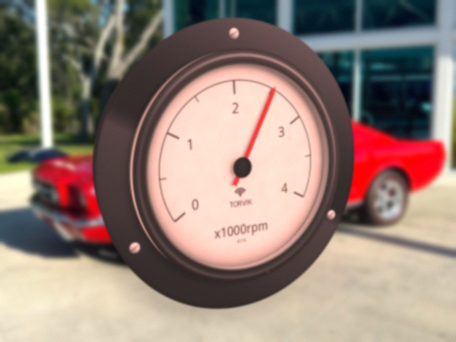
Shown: **2500** rpm
